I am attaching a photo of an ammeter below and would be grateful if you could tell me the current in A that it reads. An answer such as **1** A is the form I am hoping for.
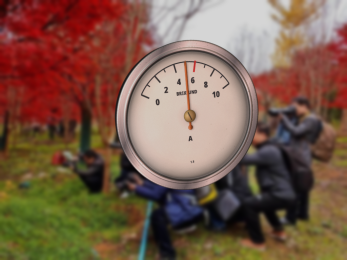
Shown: **5** A
